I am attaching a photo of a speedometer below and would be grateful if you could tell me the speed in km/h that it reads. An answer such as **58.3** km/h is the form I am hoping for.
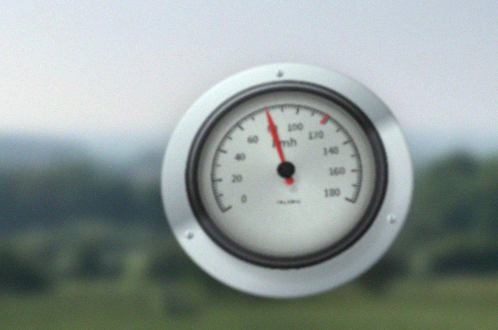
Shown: **80** km/h
